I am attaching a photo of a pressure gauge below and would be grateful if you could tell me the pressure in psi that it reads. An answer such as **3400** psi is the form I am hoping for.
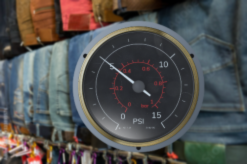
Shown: **5** psi
